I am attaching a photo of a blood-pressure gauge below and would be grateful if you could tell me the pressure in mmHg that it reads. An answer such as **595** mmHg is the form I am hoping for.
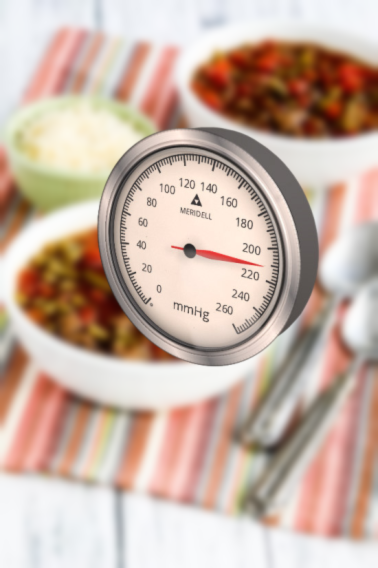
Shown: **210** mmHg
